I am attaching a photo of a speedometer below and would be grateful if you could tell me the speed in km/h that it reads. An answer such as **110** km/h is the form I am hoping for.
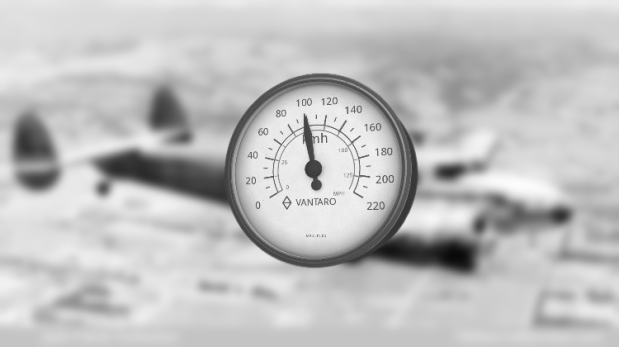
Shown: **100** km/h
